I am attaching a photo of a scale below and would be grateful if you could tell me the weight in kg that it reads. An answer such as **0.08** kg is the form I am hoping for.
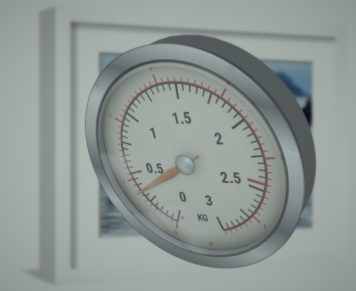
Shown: **0.35** kg
